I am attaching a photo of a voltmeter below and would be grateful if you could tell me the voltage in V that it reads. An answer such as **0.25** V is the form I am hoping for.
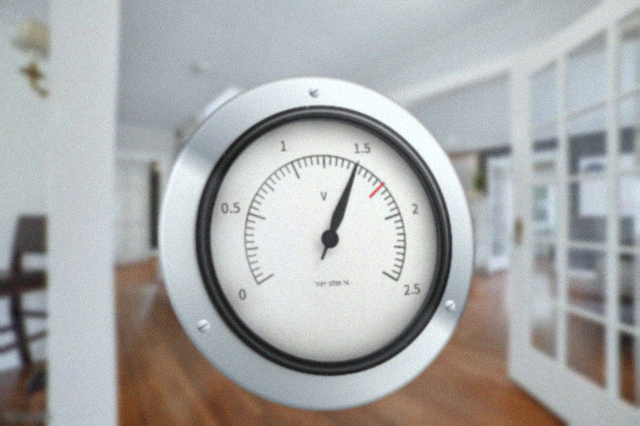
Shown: **1.5** V
